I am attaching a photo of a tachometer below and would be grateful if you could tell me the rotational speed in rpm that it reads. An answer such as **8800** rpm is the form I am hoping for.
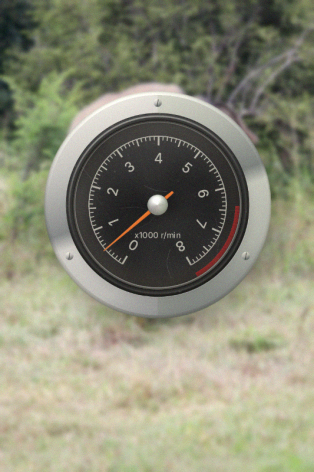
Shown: **500** rpm
